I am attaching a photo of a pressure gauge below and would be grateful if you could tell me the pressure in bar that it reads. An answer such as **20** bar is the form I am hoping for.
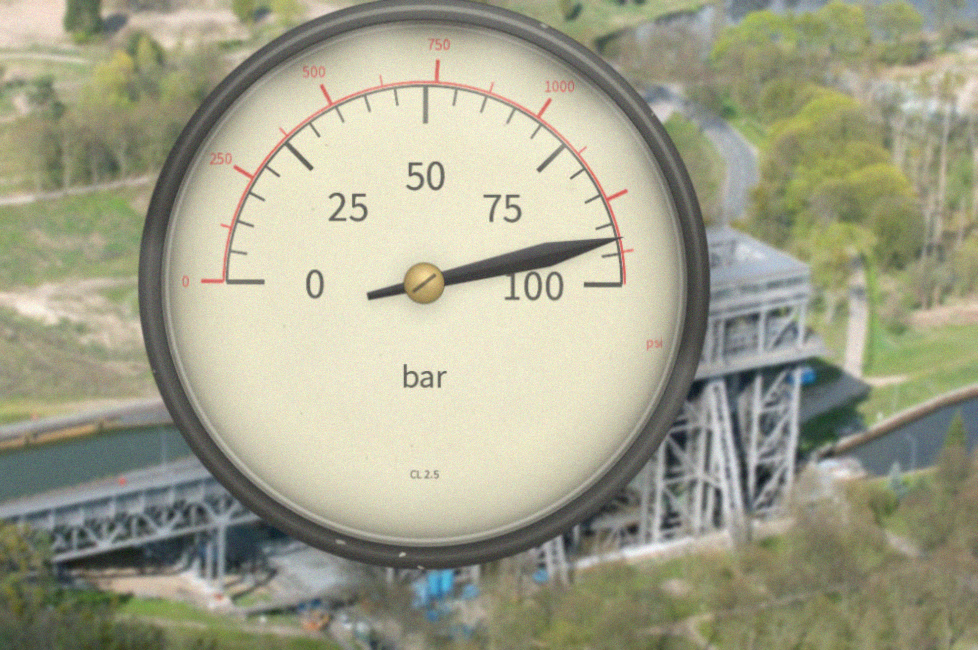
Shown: **92.5** bar
